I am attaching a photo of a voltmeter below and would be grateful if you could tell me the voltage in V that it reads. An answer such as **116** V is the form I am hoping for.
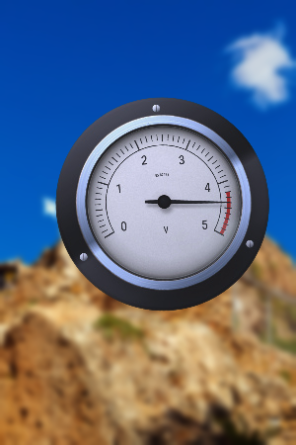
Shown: **4.4** V
